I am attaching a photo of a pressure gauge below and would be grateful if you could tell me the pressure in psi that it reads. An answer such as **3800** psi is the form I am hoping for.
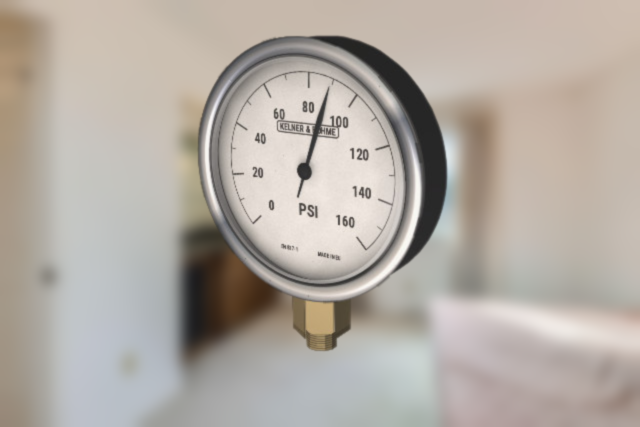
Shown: **90** psi
